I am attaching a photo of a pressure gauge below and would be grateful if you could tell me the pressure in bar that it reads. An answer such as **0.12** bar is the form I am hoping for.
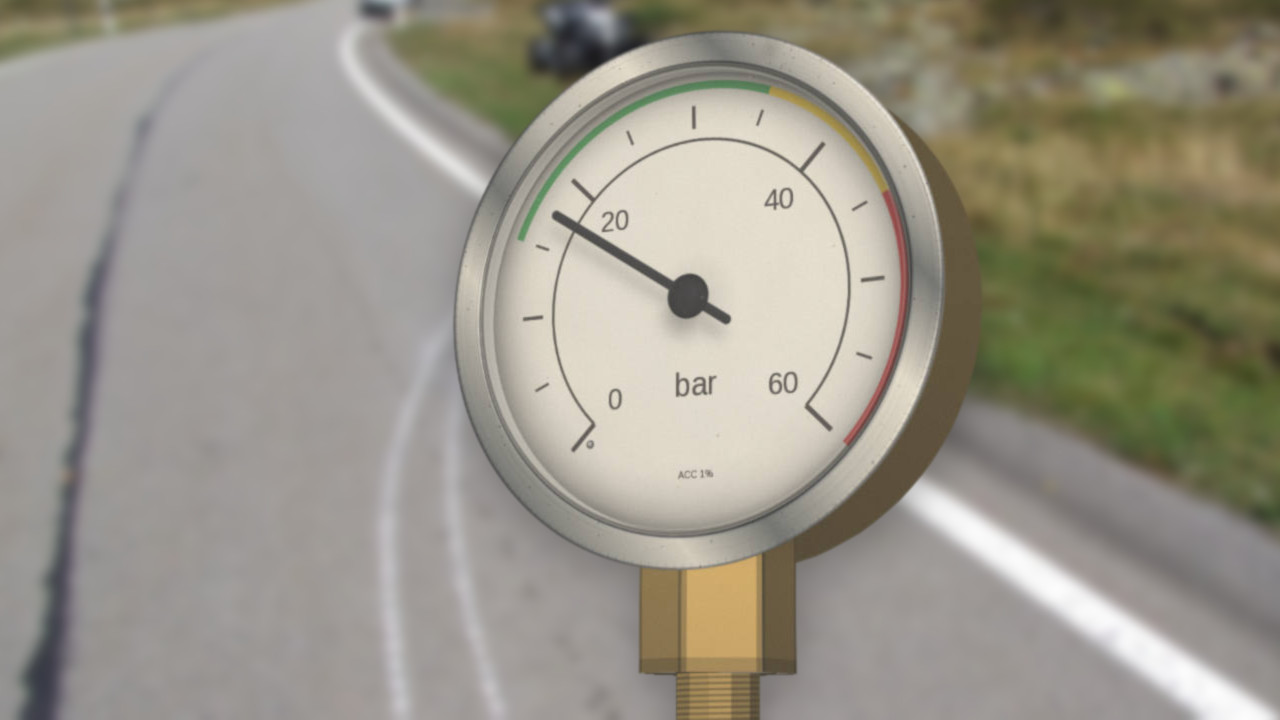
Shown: **17.5** bar
